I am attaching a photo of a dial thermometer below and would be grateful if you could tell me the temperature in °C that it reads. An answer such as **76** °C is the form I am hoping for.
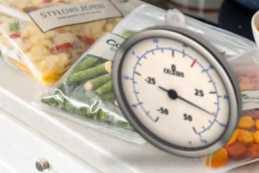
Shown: **35** °C
